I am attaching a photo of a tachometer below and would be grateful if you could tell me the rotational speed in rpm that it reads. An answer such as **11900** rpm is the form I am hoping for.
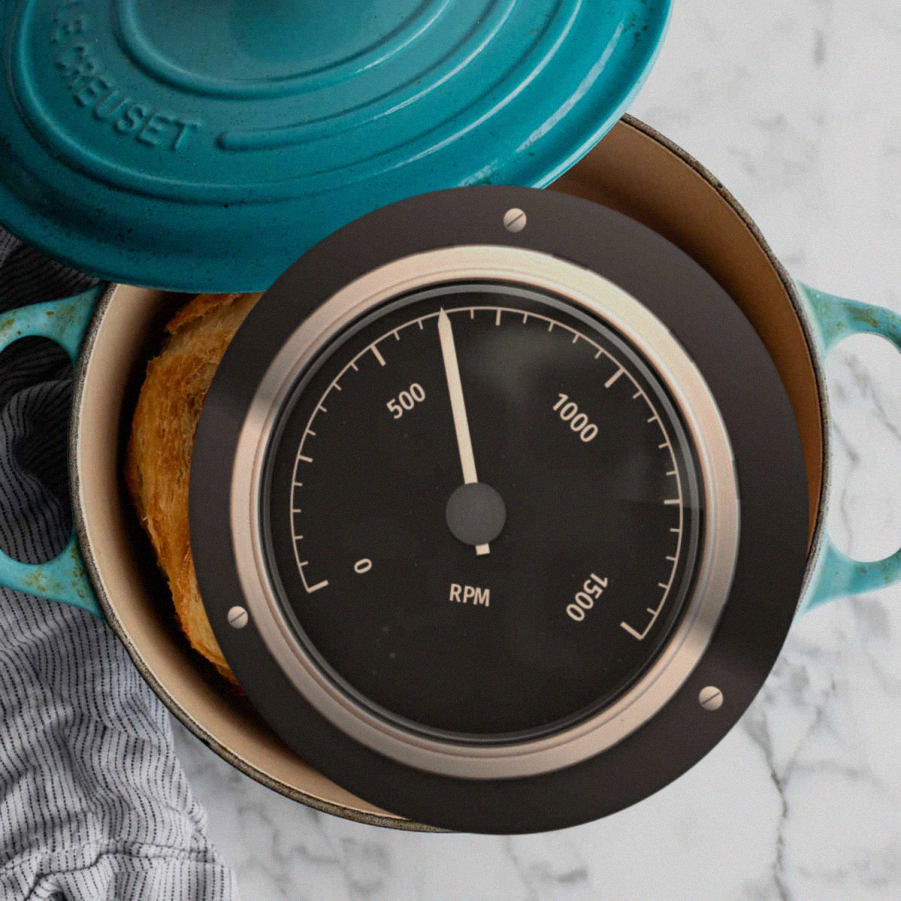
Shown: **650** rpm
